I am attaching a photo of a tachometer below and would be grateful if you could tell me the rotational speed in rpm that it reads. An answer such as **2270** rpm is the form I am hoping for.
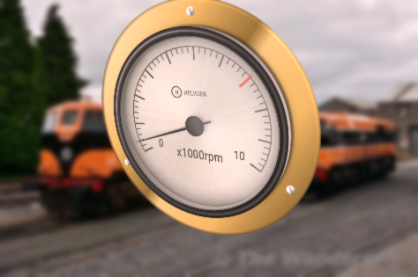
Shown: **400** rpm
